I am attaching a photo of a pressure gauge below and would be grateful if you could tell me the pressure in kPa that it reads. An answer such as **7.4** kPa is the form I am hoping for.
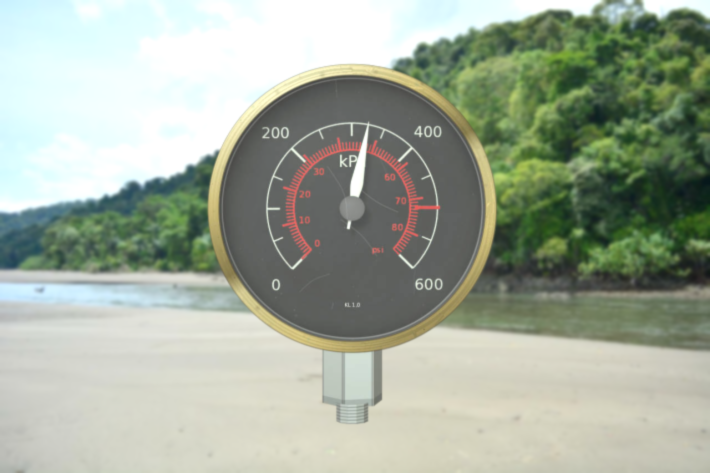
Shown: **325** kPa
